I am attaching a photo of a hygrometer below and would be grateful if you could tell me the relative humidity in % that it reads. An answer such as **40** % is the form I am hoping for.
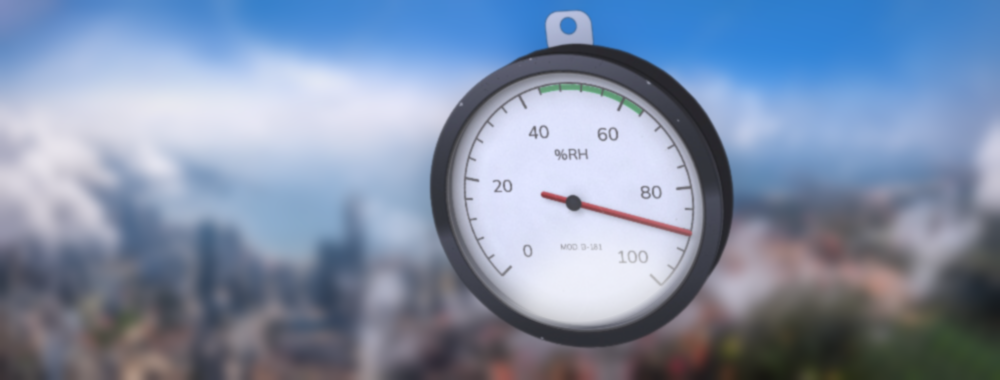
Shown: **88** %
